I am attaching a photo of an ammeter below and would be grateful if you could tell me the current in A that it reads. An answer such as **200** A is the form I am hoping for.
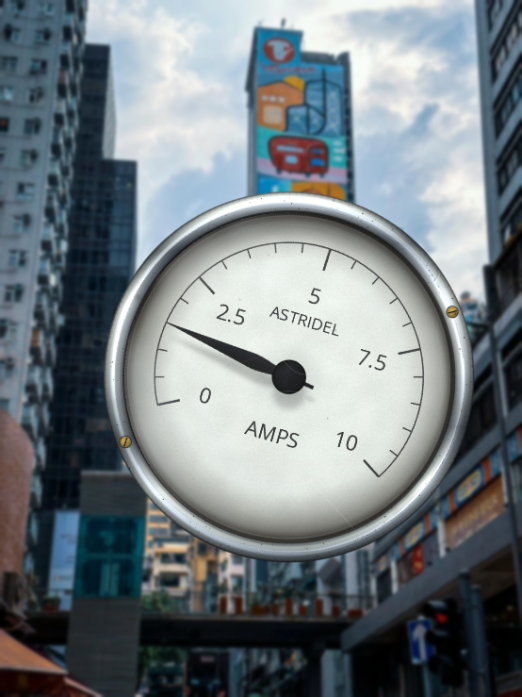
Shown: **1.5** A
